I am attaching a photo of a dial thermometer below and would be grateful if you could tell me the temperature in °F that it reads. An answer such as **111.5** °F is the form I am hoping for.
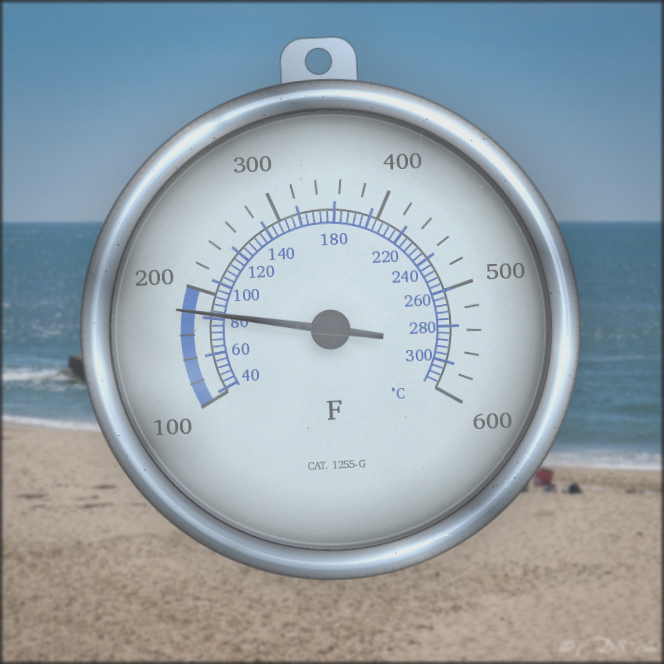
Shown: **180** °F
